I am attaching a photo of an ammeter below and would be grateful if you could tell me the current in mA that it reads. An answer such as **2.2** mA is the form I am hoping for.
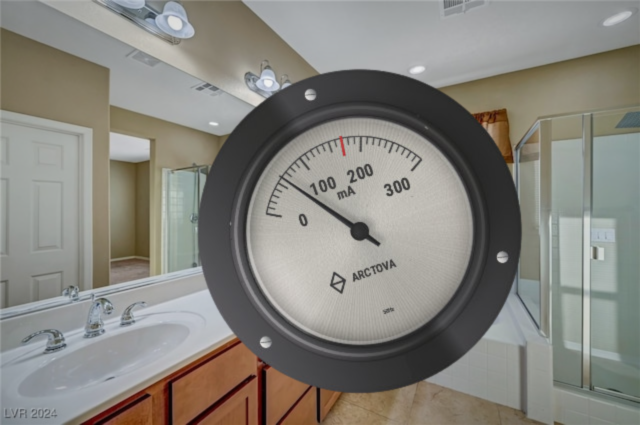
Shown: **60** mA
